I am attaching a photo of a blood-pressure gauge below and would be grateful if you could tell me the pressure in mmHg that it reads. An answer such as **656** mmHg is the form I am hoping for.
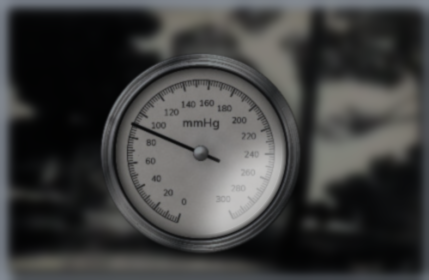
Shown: **90** mmHg
